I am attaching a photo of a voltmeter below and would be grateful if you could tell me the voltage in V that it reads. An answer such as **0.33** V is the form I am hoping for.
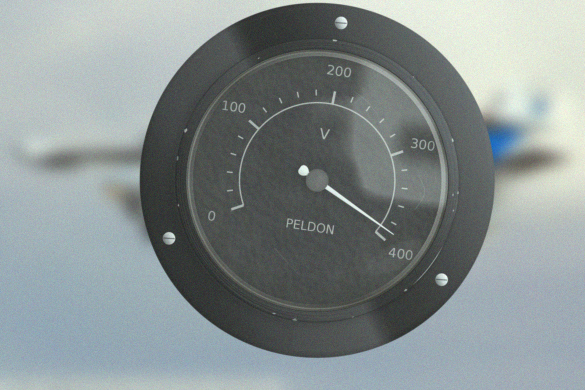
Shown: **390** V
